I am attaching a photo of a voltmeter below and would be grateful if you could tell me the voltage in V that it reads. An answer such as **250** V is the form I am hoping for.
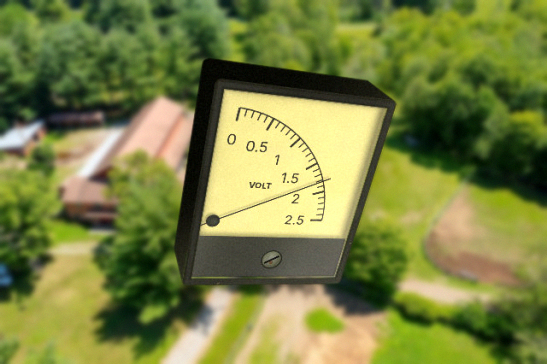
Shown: **1.8** V
